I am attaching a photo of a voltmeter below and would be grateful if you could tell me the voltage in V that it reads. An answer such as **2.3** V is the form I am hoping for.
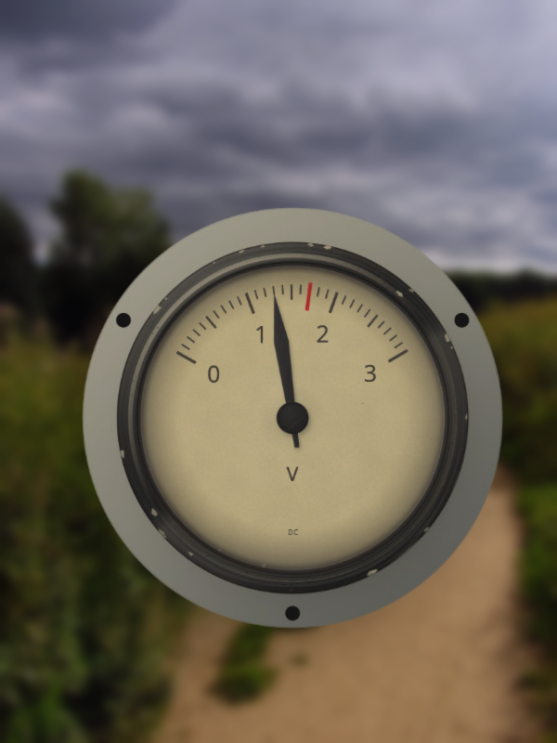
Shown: **1.3** V
